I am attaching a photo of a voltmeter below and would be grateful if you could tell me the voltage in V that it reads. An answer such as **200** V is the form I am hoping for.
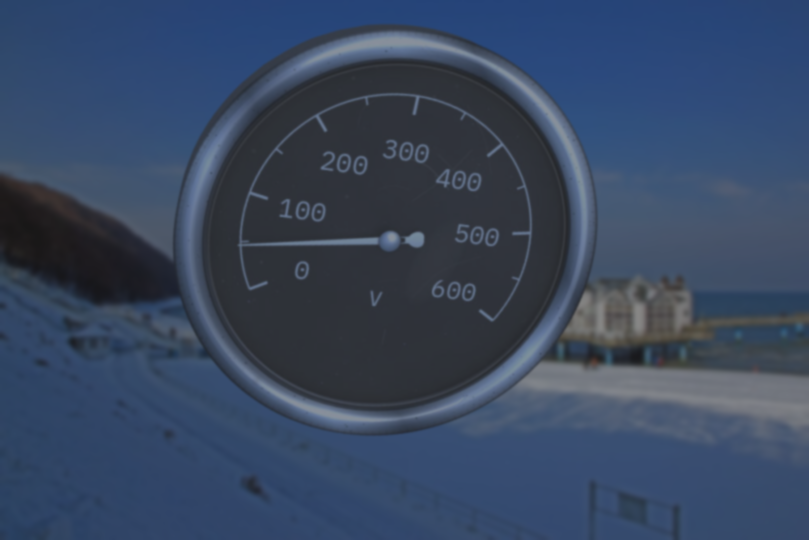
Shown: **50** V
